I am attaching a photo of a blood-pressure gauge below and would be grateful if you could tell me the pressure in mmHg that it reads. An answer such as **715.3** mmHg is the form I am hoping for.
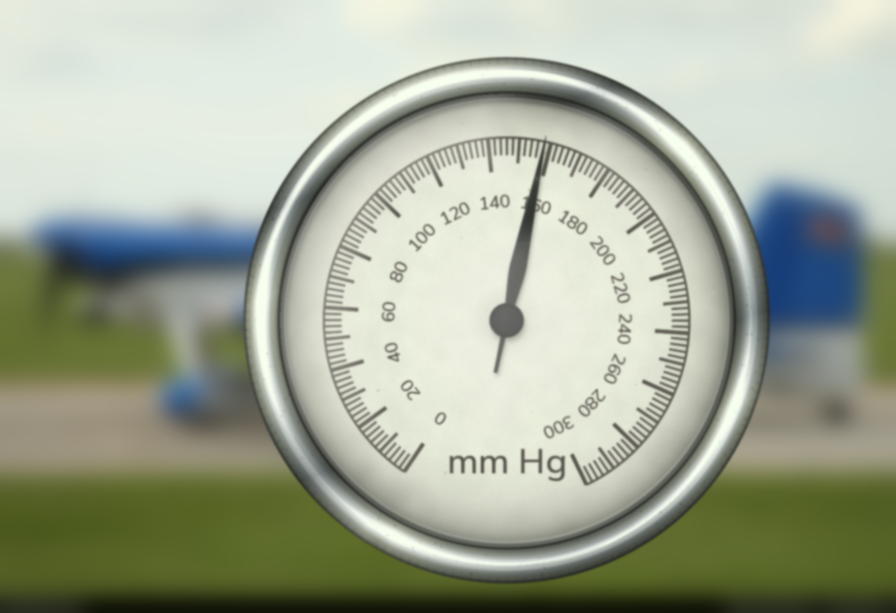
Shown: **158** mmHg
